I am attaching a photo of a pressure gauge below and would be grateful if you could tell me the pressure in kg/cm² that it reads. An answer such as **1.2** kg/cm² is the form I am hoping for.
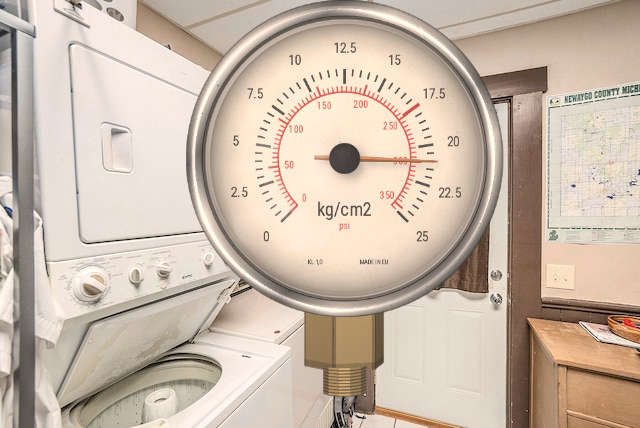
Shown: **21** kg/cm²
